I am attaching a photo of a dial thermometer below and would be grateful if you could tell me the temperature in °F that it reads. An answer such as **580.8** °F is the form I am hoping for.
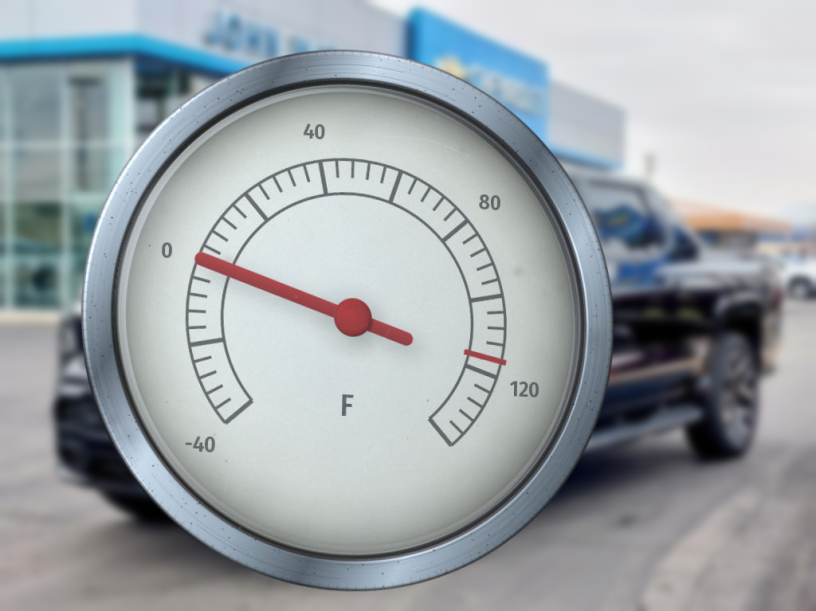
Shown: **0** °F
